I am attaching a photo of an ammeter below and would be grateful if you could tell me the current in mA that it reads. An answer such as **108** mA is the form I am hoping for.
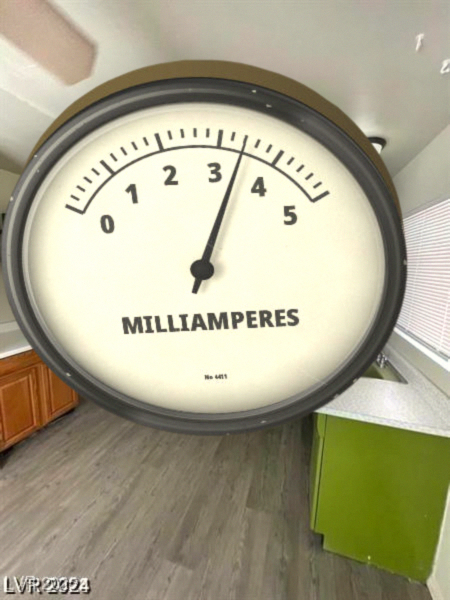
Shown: **3.4** mA
